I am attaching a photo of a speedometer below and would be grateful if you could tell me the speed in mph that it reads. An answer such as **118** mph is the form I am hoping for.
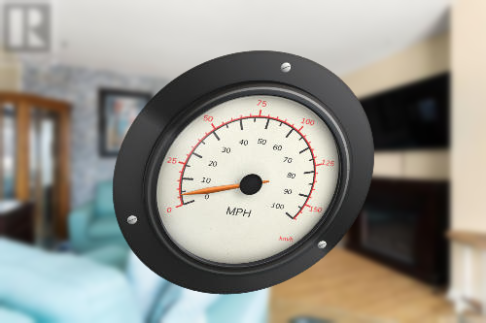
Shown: **5** mph
